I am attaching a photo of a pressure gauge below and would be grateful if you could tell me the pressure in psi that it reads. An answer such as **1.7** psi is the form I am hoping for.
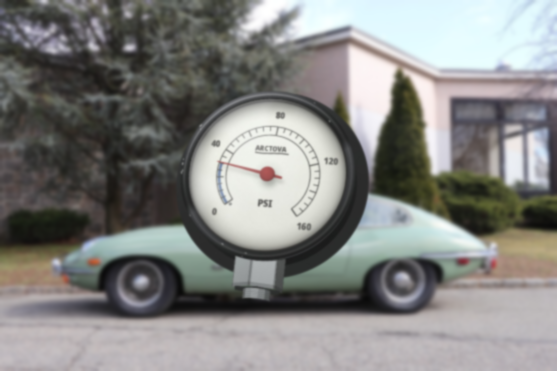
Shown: **30** psi
